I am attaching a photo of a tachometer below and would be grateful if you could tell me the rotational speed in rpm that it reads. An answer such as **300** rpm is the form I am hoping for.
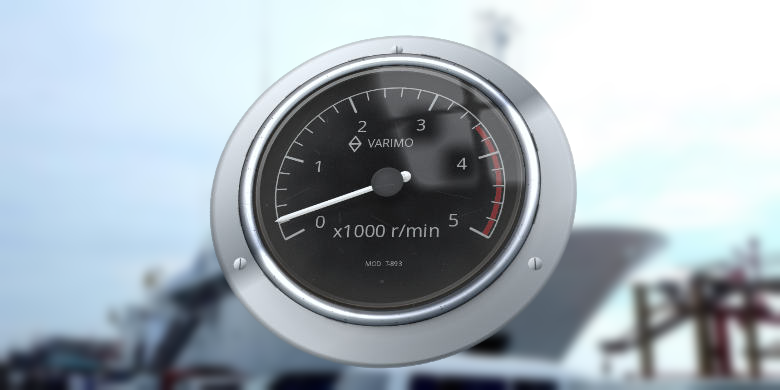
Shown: **200** rpm
